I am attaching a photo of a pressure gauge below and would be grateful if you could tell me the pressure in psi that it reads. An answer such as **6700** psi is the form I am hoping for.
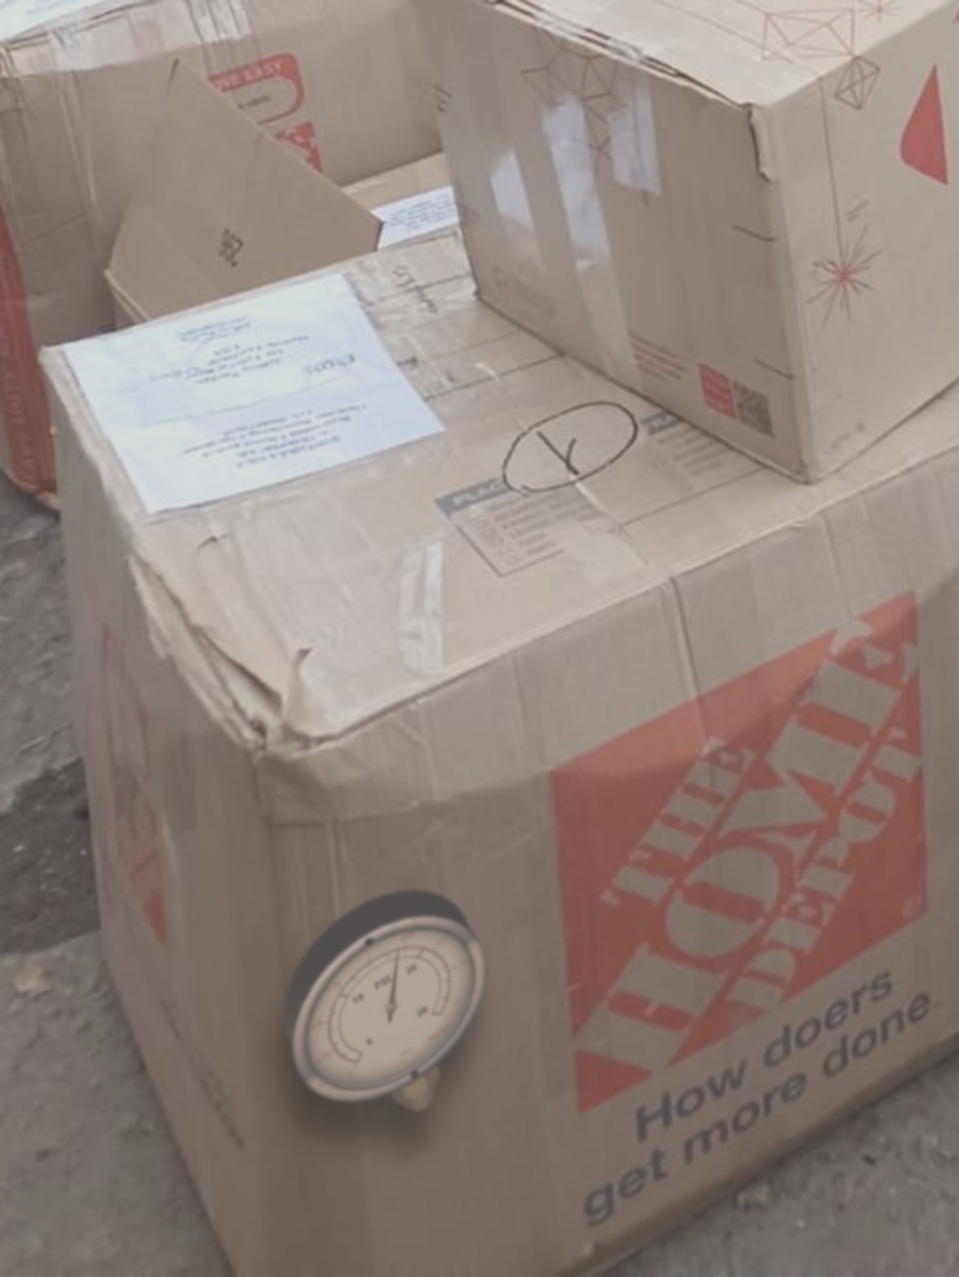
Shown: **17** psi
